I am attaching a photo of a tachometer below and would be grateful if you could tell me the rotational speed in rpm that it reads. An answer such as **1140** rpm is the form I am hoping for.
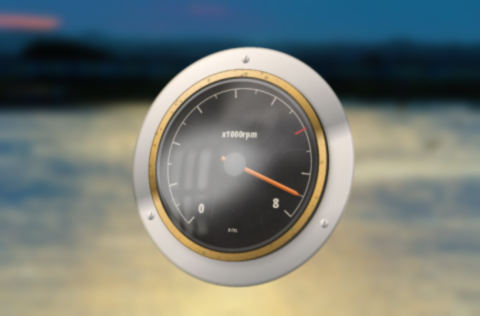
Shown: **7500** rpm
